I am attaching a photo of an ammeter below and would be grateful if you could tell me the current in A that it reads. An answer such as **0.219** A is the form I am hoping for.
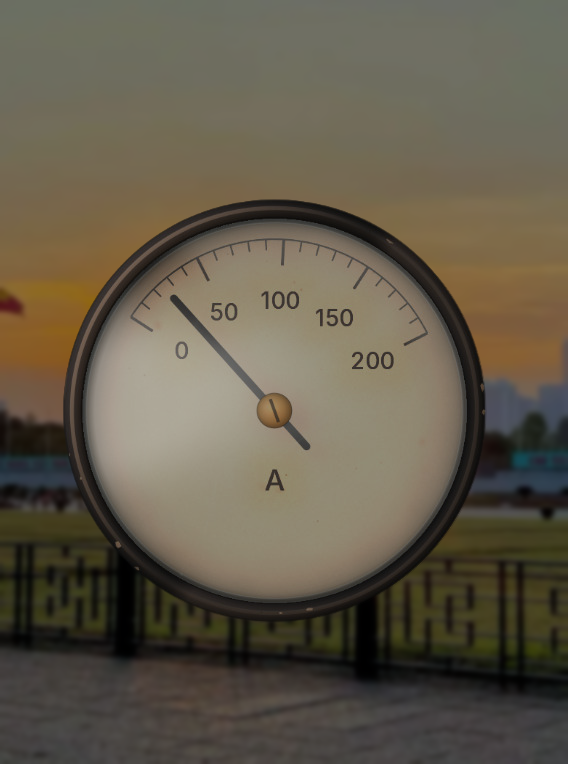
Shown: **25** A
